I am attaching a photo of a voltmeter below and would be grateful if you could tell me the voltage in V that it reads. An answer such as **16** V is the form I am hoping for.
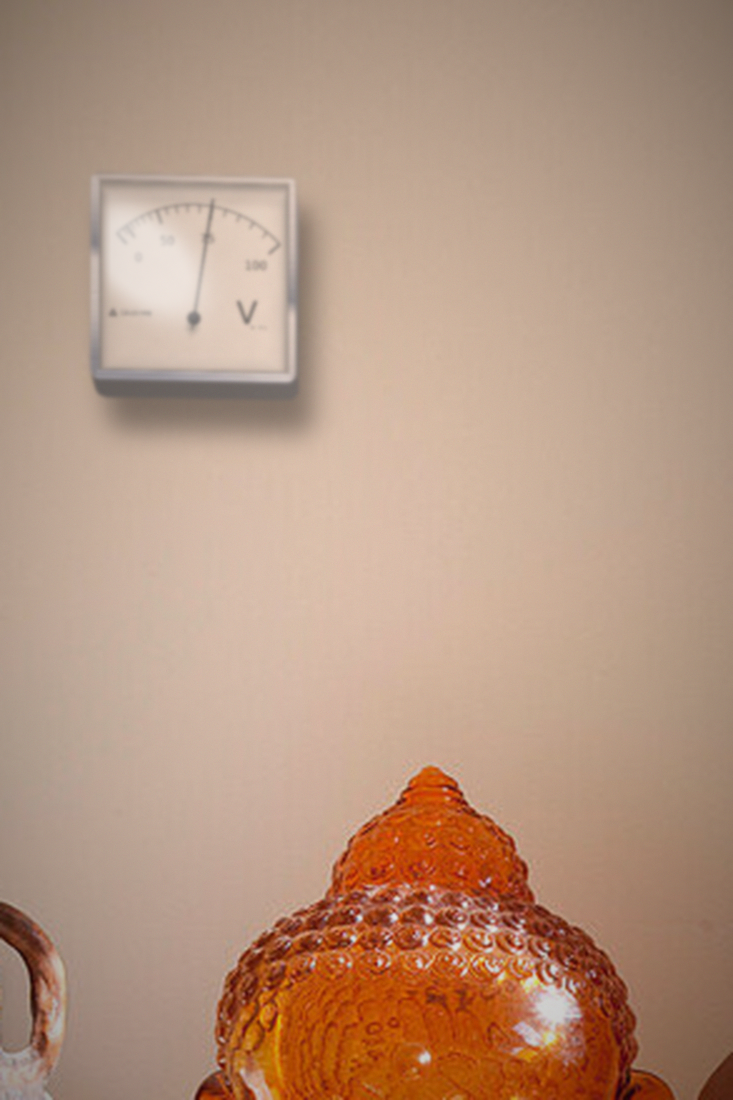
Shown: **75** V
